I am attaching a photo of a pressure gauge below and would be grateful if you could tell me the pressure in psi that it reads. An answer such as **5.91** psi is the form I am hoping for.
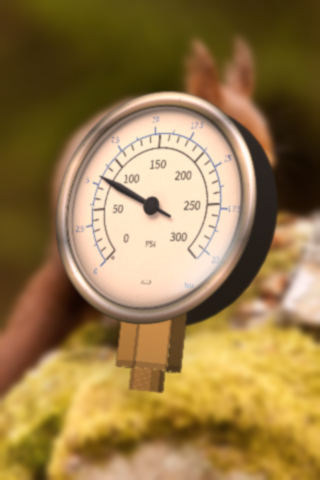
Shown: **80** psi
